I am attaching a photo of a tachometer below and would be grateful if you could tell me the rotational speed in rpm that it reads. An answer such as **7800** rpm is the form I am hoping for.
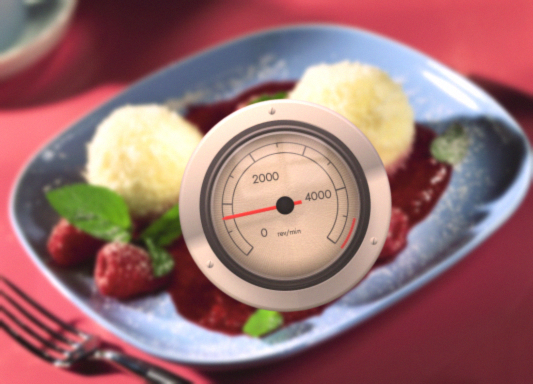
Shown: **750** rpm
